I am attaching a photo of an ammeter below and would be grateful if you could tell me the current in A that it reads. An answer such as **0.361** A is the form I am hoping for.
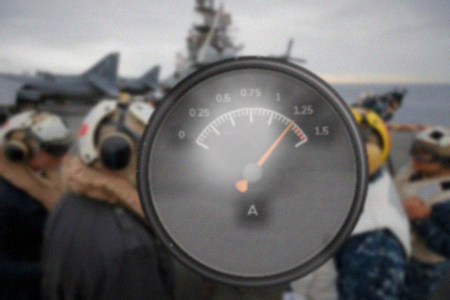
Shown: **1.25** A
